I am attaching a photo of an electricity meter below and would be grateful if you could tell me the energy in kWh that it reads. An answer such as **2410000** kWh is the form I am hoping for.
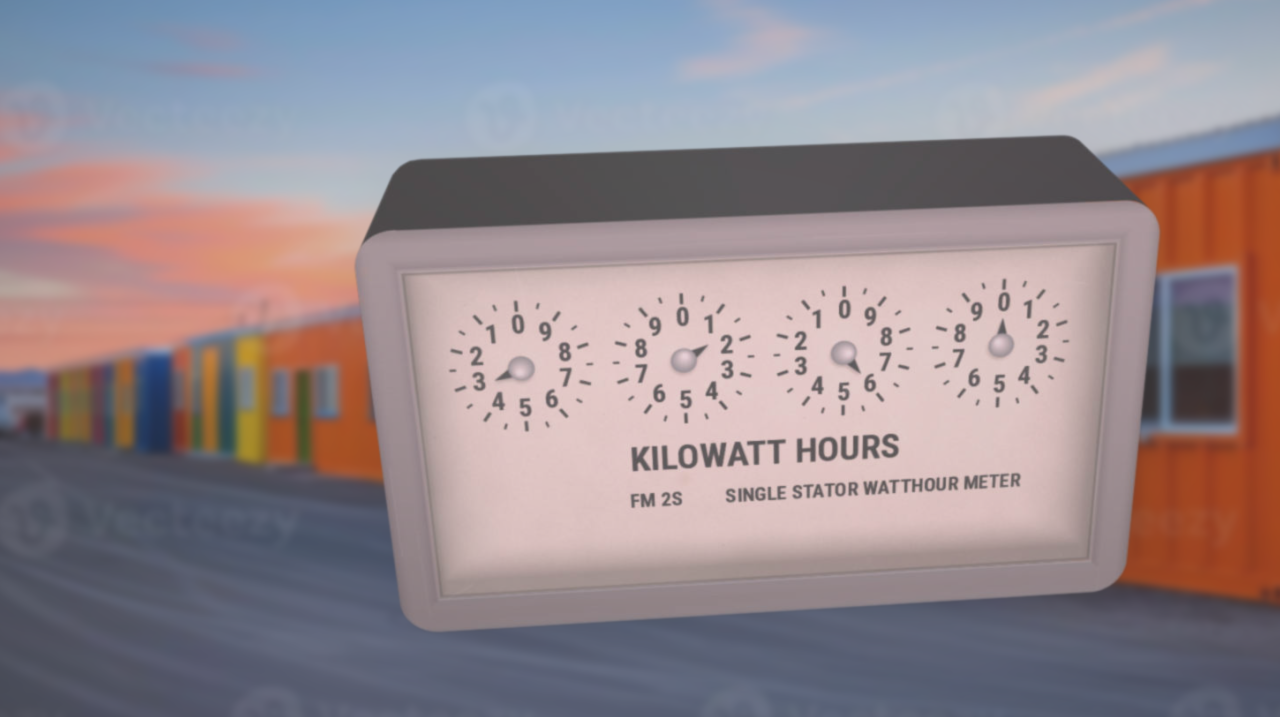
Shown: **3160** kWh
